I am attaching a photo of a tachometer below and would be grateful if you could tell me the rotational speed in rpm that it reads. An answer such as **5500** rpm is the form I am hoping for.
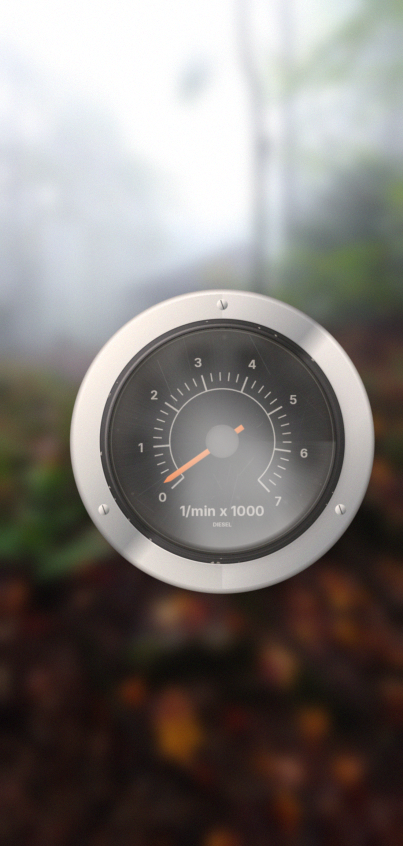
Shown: **200** rpm
